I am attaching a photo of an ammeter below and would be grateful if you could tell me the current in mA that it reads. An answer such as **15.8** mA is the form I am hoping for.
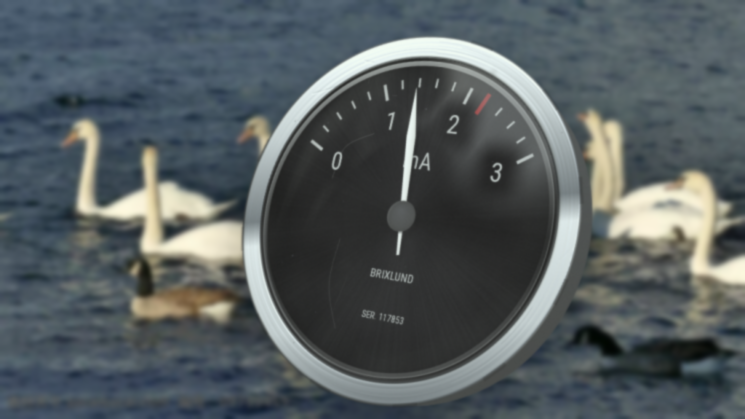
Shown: **1.4** mA
